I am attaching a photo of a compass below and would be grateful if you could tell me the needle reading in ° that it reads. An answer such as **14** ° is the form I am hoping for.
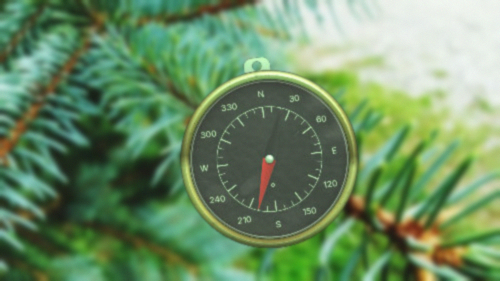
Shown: **200** °
